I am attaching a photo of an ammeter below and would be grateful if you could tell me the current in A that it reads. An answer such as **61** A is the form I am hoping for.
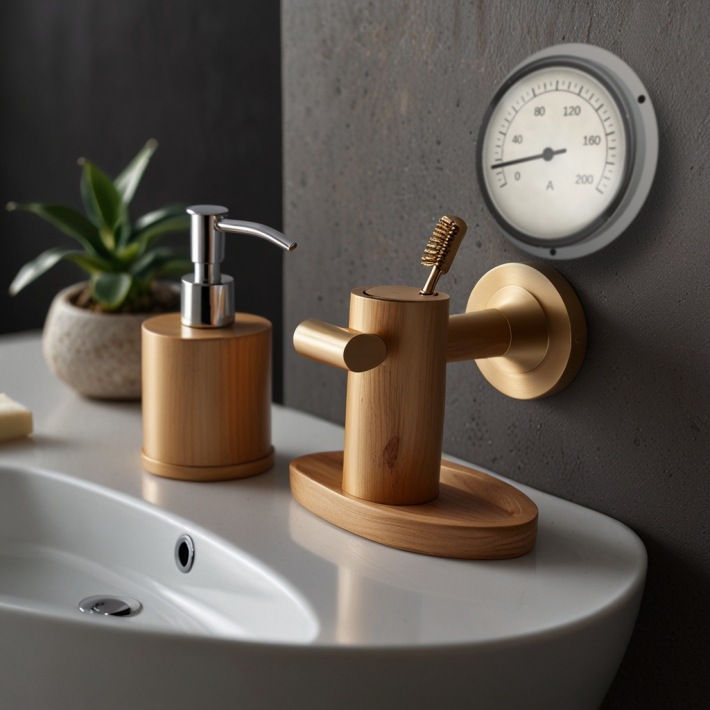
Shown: **15** A
